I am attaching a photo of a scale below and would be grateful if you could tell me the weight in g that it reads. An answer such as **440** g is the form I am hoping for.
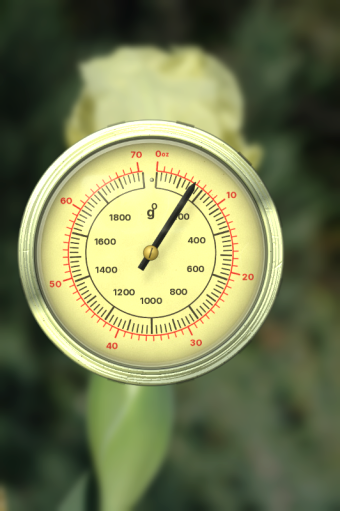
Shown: **160** g
